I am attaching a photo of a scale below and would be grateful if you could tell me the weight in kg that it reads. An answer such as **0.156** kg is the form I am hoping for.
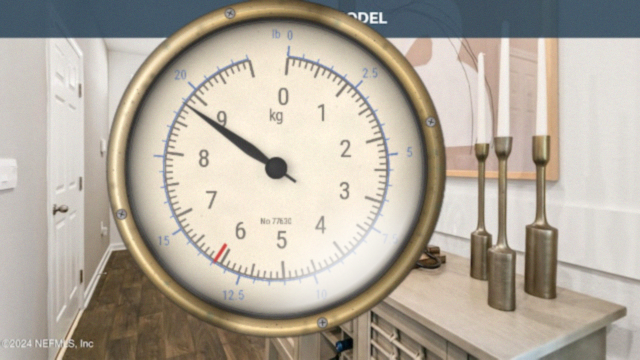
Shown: **8.8** kg
